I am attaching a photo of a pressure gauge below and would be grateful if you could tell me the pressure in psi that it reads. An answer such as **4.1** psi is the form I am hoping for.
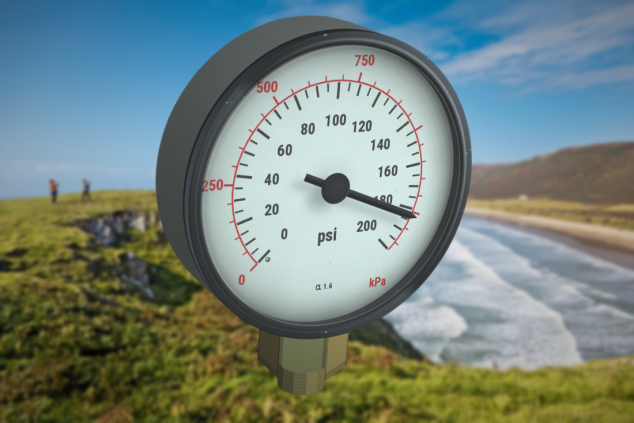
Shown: **182.5** psi
